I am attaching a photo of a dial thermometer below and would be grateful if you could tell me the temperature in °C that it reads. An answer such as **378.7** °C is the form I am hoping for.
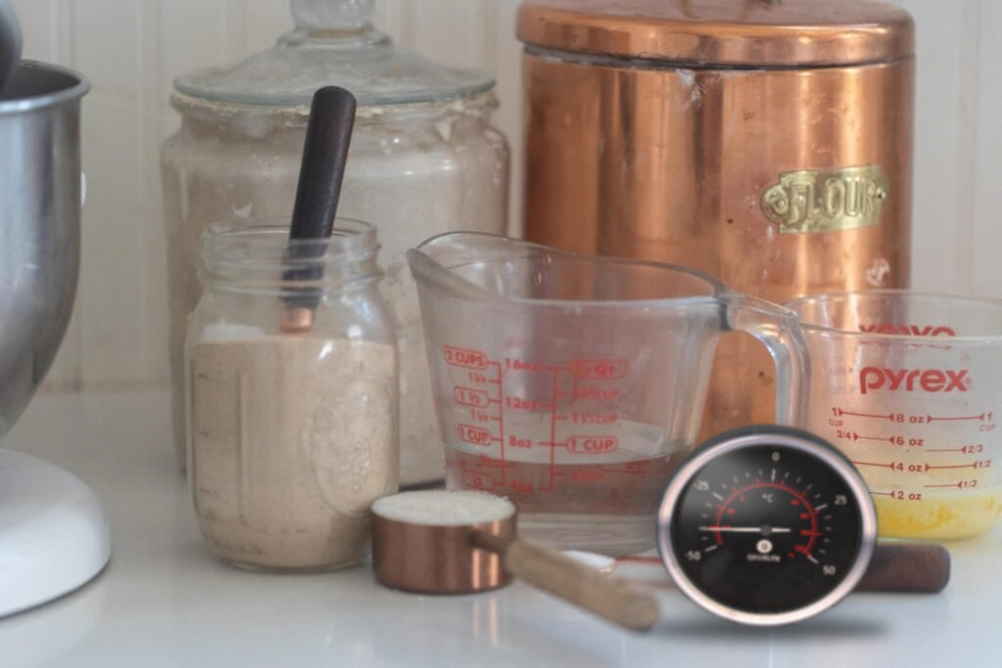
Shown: **-40** °C
